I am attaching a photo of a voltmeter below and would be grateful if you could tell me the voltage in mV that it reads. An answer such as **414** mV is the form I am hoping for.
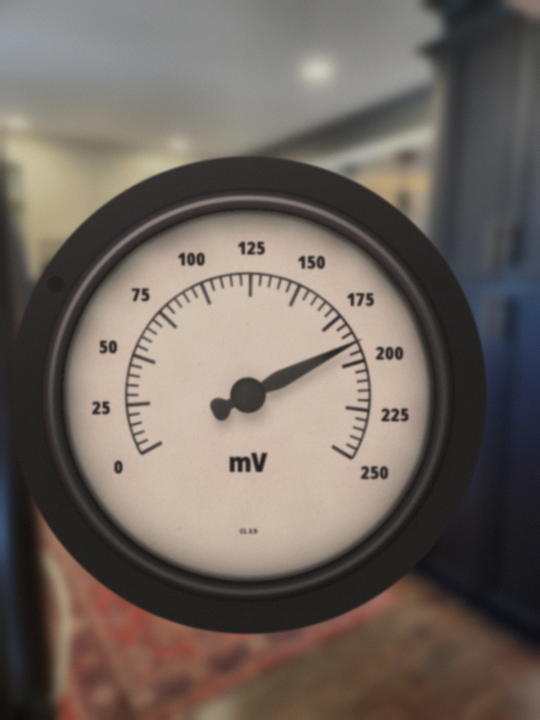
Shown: **190** mV
